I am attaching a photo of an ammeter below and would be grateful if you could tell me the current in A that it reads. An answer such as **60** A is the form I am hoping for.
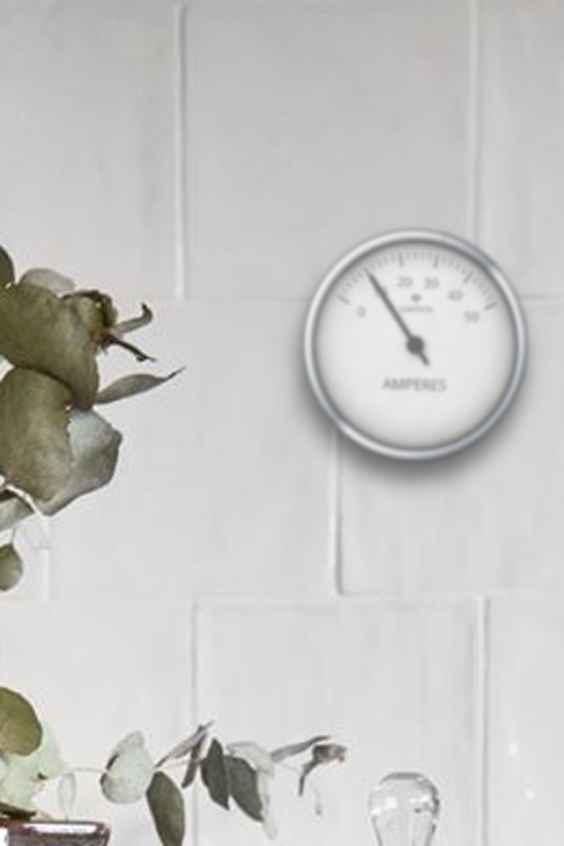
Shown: **10** A
